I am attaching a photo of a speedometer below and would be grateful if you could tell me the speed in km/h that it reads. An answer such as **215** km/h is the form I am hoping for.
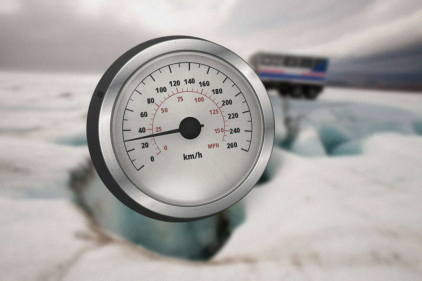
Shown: **30** km/h
